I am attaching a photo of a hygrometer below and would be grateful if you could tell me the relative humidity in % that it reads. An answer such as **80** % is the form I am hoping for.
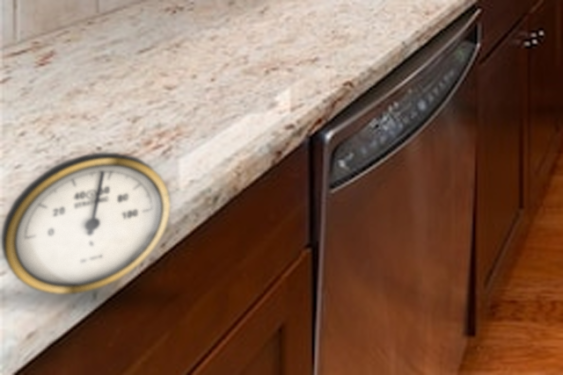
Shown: **55** %
